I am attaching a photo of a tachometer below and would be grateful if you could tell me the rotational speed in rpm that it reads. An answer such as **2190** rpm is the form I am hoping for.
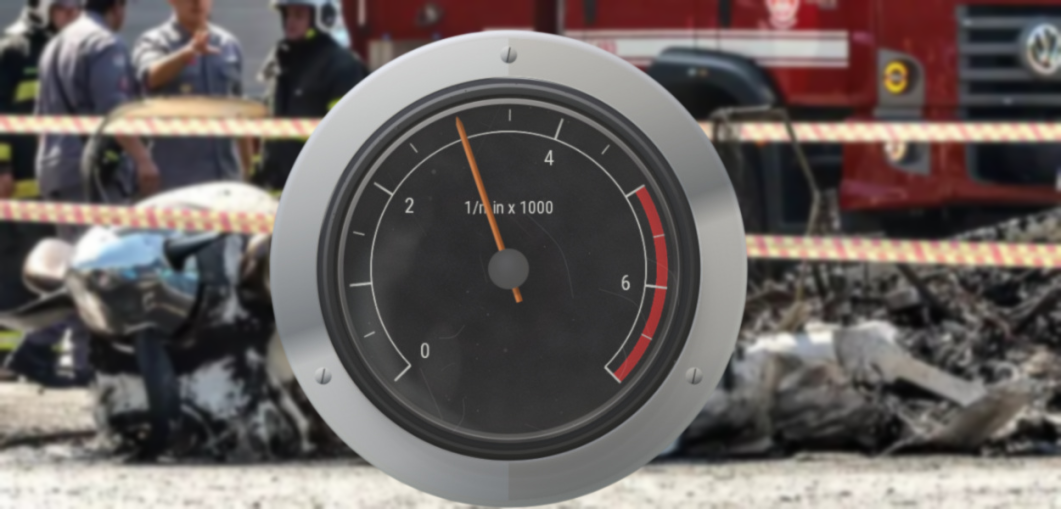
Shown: **3000** rpm
